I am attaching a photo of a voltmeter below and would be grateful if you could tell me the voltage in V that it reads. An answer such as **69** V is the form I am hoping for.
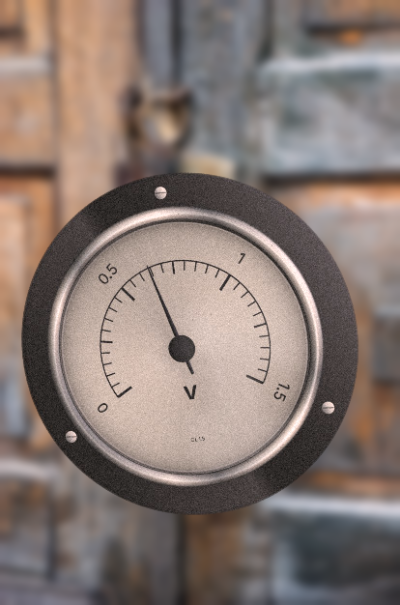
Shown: **0.65** V
